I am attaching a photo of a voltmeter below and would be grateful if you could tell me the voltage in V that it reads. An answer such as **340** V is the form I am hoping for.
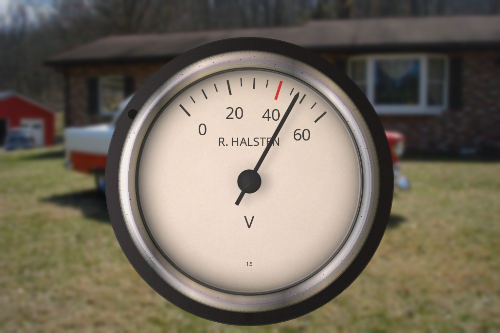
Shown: **47.5** V
